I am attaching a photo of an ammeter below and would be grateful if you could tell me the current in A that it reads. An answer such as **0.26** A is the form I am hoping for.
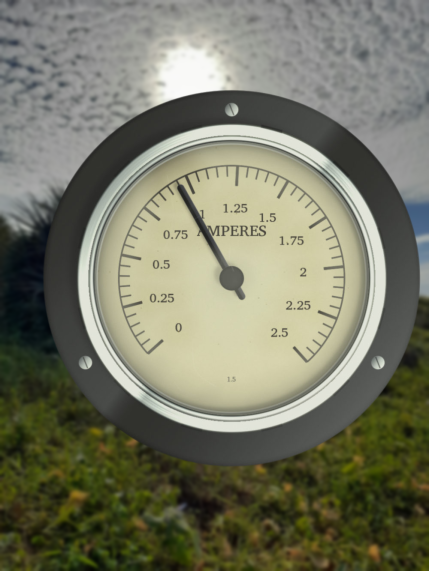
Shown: **0.95** A
